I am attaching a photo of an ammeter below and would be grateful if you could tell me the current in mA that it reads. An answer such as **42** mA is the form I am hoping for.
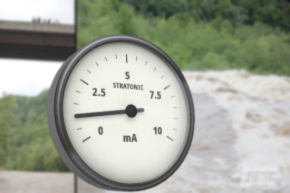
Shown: **1** mA
